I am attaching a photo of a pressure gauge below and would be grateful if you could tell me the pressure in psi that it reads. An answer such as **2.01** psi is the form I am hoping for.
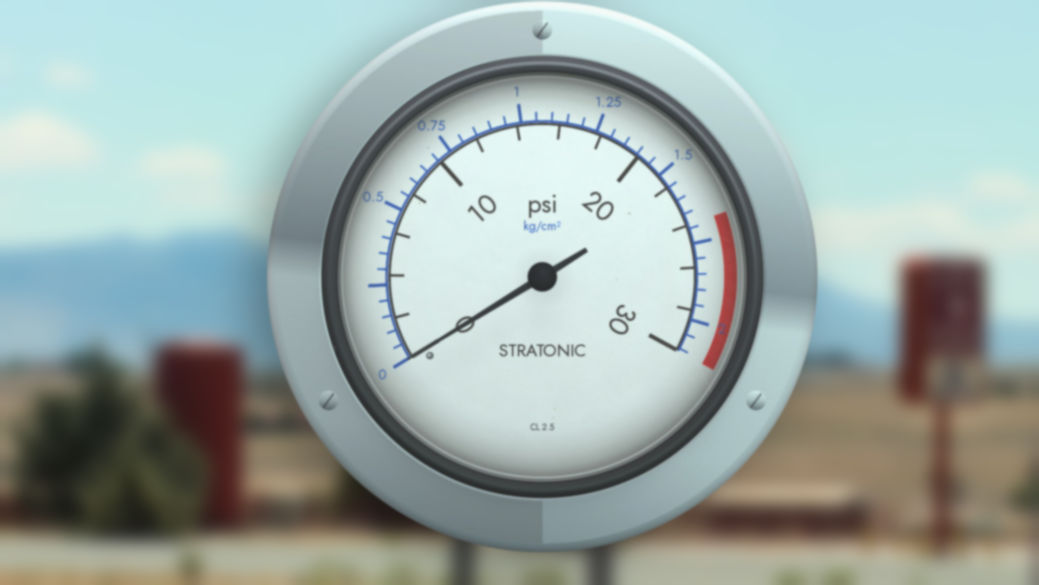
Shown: **0** psi
